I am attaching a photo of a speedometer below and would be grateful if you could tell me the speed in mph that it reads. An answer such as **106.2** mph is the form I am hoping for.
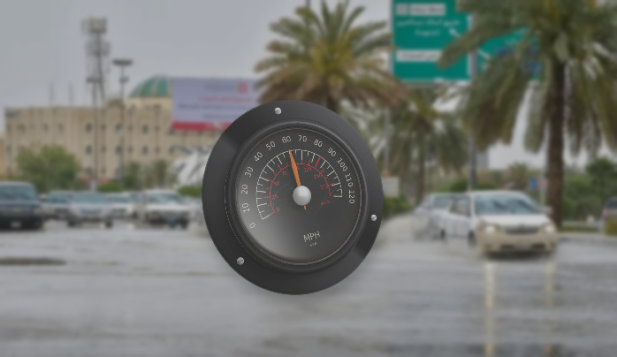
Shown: **60** mph
